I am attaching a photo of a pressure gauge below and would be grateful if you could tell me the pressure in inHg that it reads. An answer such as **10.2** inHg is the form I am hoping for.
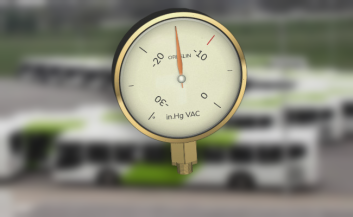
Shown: **-15** inHg
